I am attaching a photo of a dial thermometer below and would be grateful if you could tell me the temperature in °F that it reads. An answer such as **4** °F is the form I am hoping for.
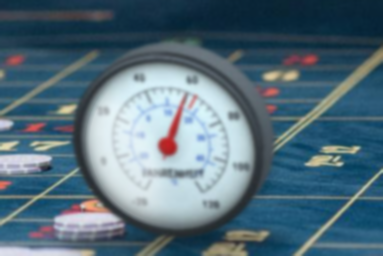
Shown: **60** °F
